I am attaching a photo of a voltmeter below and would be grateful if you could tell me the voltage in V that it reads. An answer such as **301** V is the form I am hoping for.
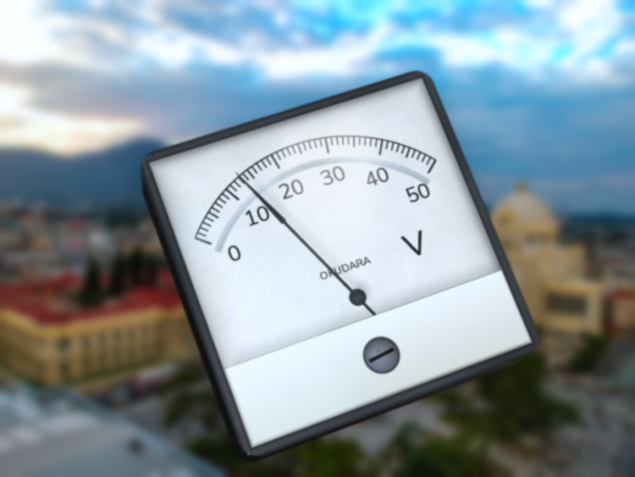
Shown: **13** V
